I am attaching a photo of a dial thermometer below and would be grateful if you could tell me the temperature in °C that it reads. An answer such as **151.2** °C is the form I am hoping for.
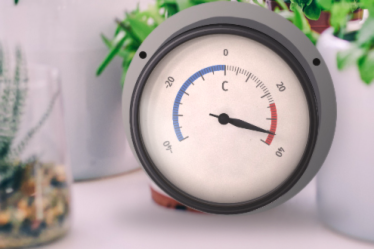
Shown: **35** °C
